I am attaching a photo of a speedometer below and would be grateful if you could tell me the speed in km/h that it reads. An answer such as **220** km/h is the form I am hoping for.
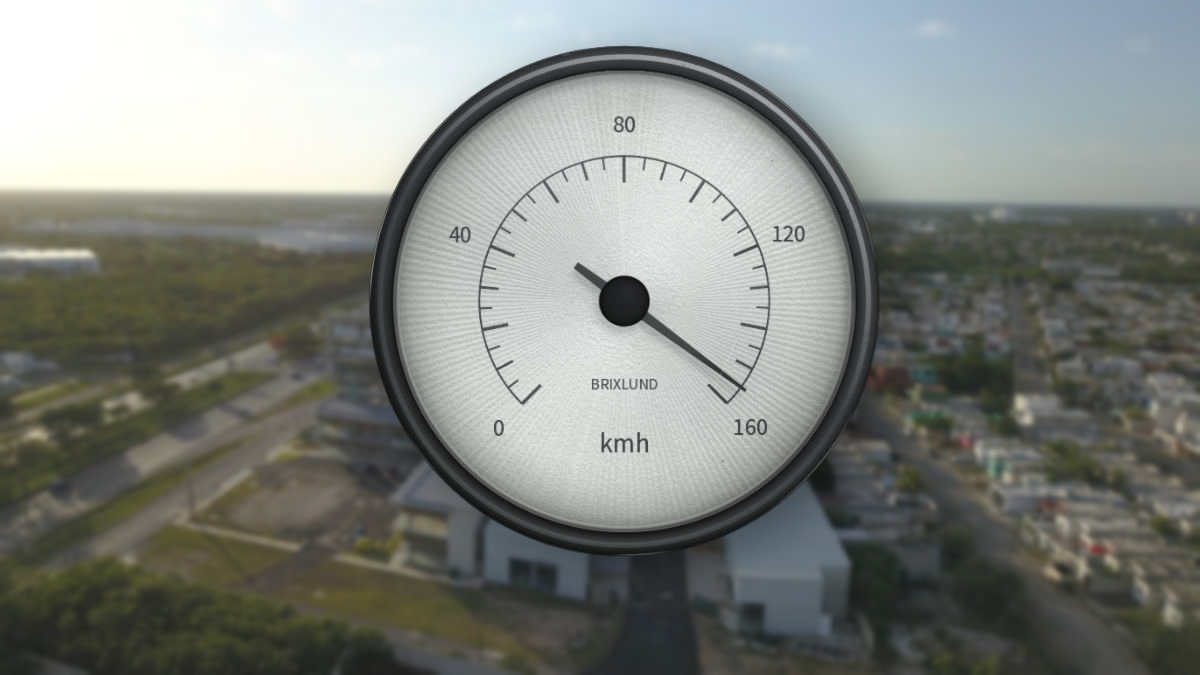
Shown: **155** km/h
